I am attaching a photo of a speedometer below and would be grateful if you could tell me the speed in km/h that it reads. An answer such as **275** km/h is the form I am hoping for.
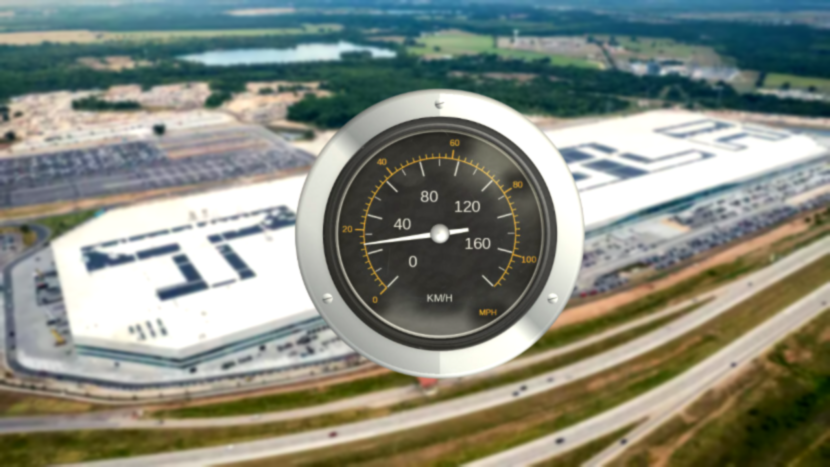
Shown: **25** km/h
